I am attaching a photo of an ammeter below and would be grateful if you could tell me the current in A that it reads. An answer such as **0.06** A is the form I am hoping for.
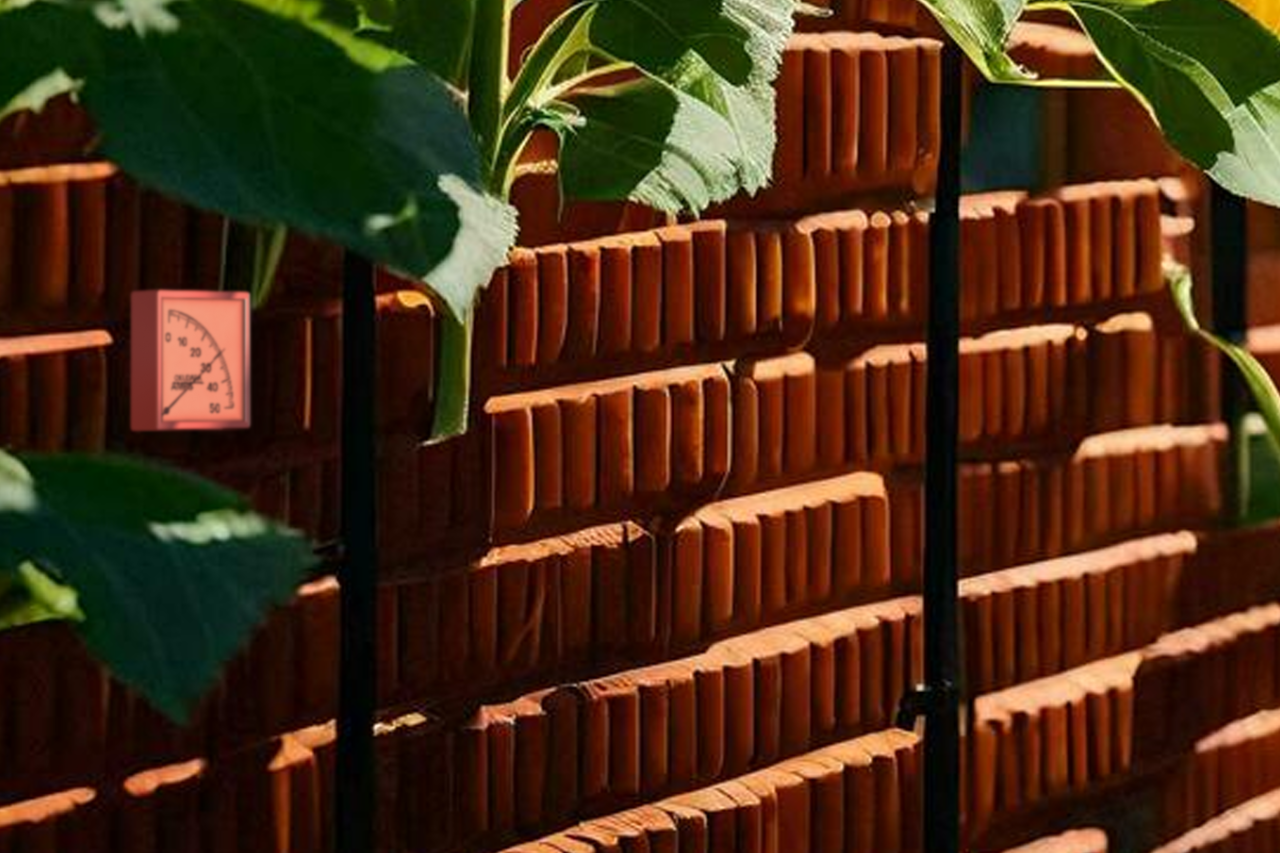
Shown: **30** A
